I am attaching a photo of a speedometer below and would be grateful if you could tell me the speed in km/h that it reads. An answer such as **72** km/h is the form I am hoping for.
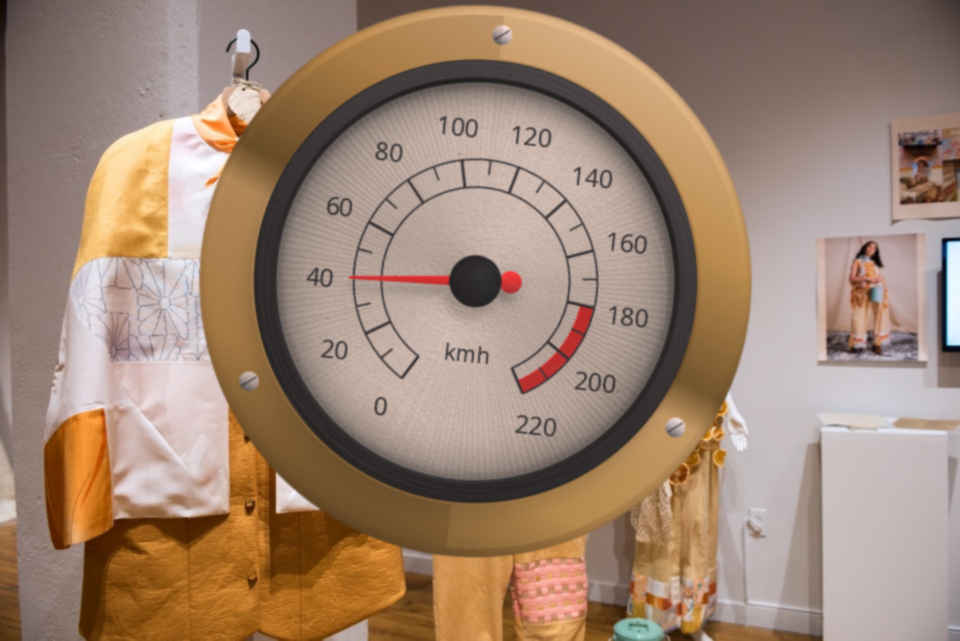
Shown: **40** km/h
